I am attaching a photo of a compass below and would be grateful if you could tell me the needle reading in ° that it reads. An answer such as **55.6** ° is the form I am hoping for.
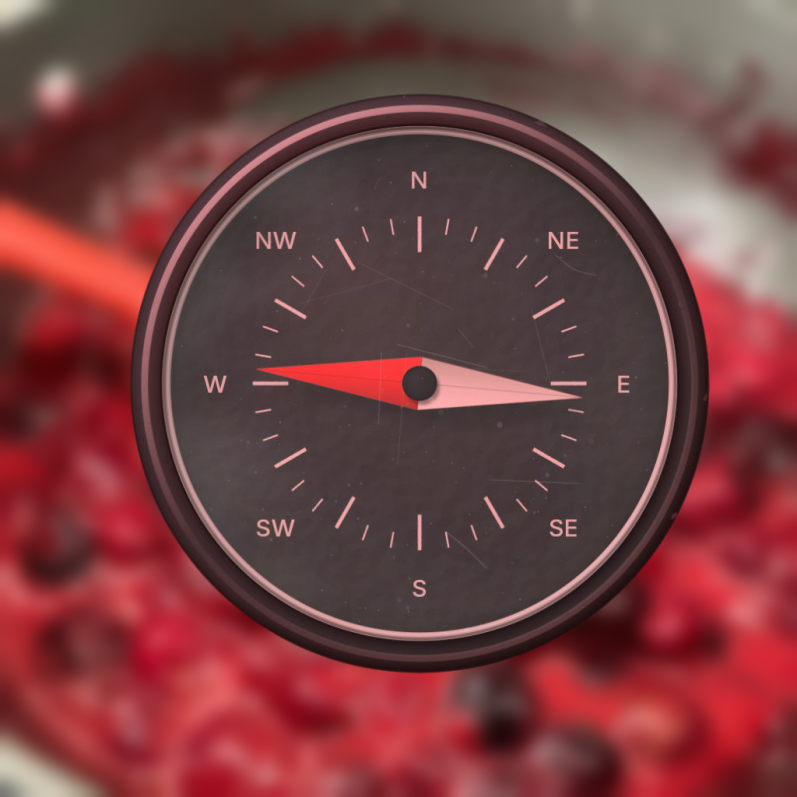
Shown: **275** °
